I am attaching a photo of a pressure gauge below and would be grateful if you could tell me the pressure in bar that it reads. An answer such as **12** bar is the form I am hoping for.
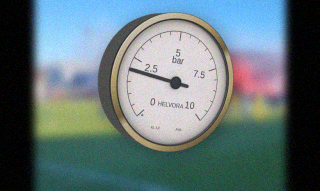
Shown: **2** bar
